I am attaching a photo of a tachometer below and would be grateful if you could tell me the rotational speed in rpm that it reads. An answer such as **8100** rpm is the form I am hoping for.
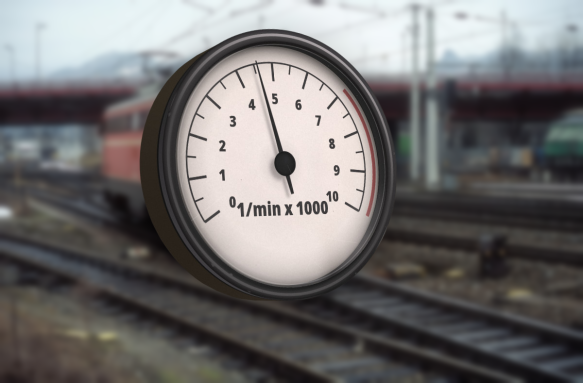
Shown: **4500** rpm
